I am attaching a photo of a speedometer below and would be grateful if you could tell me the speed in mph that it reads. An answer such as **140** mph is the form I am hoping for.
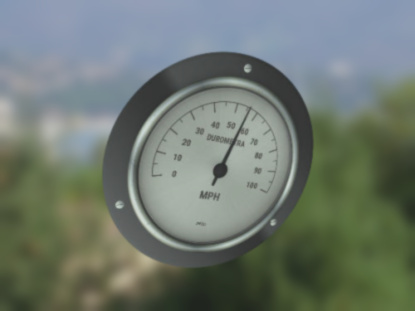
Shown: **55** mph
